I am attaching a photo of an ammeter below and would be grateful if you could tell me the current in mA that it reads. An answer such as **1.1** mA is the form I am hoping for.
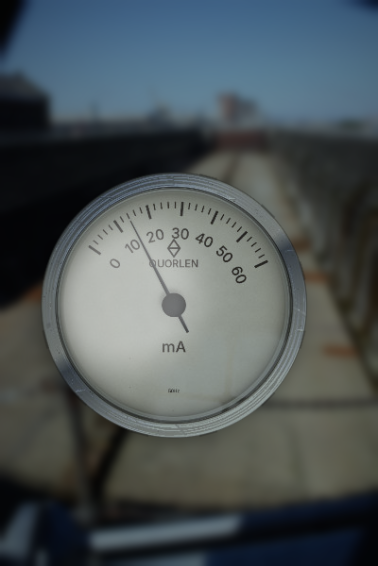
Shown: **14** mA
